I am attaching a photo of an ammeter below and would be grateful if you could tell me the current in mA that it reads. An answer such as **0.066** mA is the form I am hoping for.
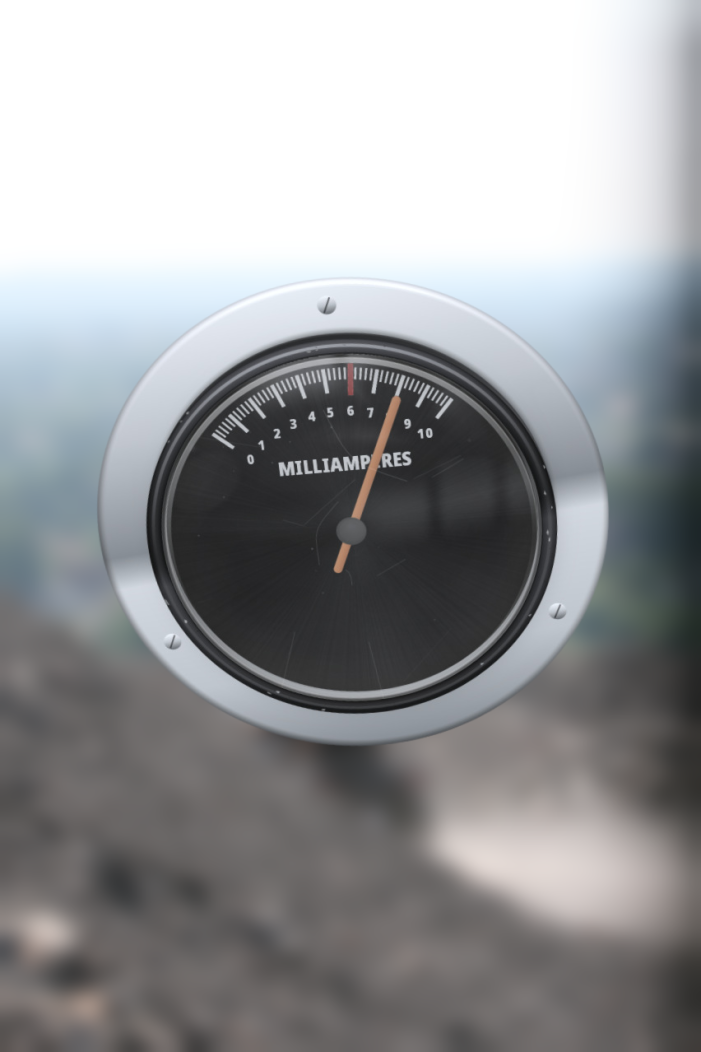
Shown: **8** mA
